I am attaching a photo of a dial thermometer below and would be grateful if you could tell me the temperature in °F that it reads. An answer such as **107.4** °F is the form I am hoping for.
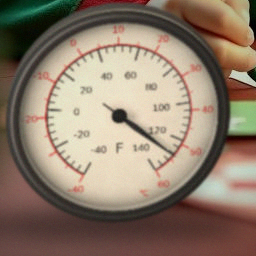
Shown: **128** °F
